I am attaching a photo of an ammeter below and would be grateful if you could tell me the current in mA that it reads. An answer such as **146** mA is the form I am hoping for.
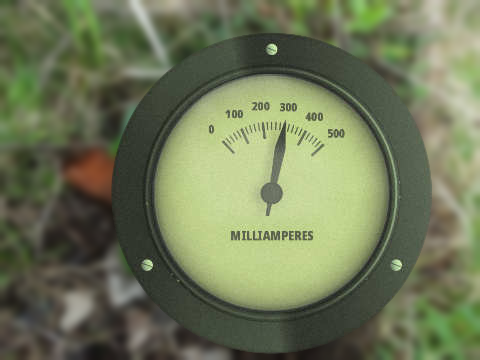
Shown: **300** mA
